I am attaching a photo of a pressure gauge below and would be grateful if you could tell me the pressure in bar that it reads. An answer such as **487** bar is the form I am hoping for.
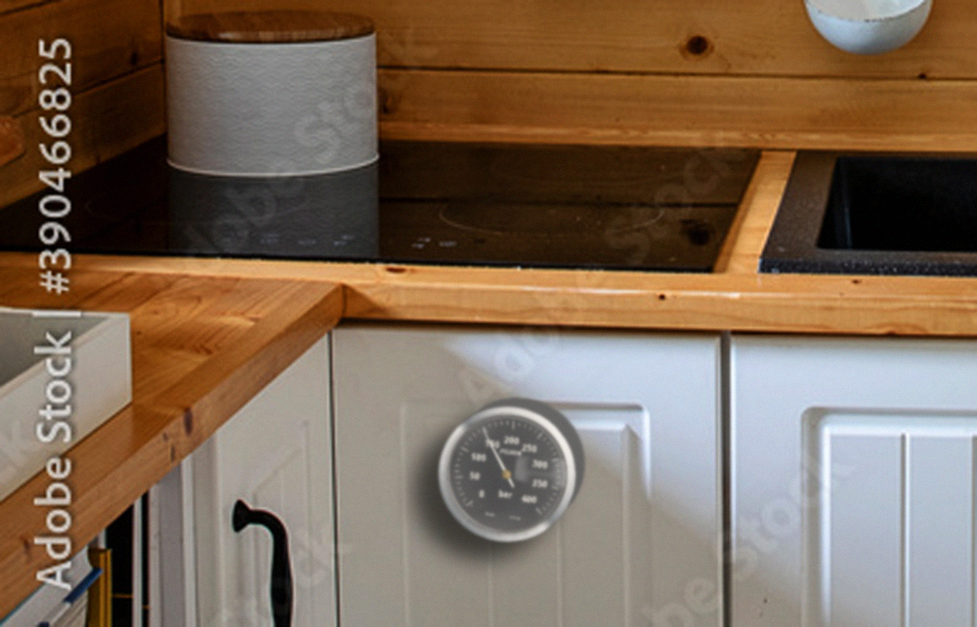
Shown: **150** bar
